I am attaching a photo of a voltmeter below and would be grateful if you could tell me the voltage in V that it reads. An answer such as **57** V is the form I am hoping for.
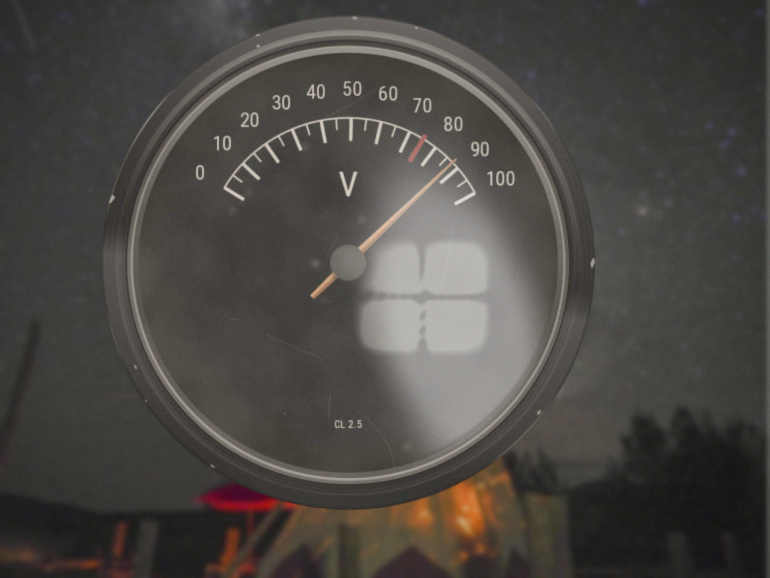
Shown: **87.5** V
